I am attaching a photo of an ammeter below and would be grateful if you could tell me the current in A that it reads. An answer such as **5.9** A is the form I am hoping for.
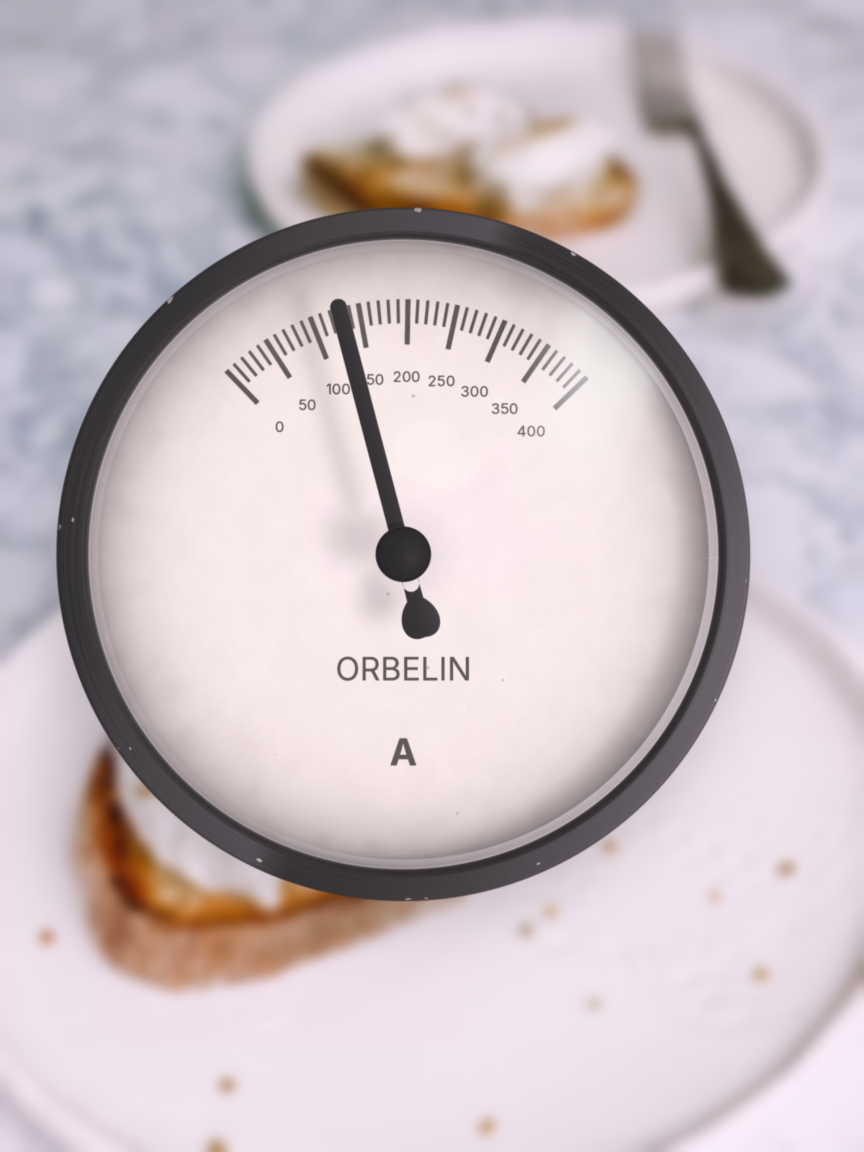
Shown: **130** A
